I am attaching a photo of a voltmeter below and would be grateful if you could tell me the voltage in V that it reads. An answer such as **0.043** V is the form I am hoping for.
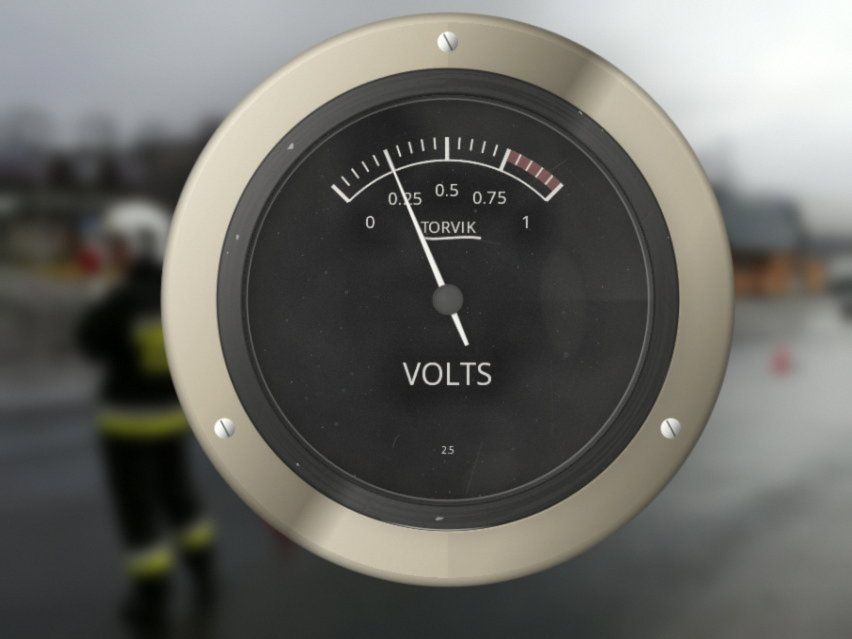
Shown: **0.25** V
